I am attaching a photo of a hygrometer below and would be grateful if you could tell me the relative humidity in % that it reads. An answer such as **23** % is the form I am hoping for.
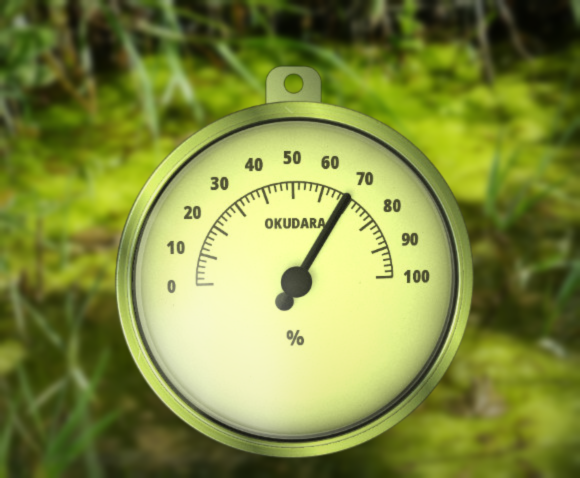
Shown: **68** %
